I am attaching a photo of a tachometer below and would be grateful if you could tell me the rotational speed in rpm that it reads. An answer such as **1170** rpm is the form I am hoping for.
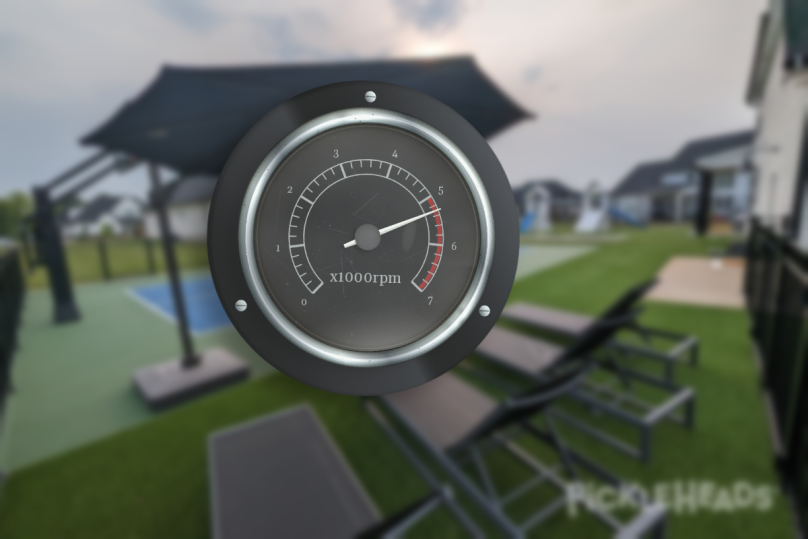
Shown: **5300** rpm
